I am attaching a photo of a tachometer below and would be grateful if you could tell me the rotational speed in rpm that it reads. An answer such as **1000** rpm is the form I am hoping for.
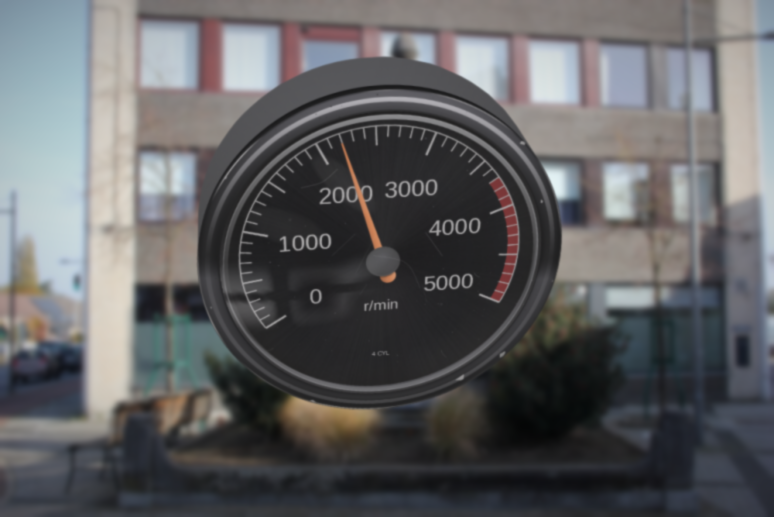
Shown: **2200** rpm
